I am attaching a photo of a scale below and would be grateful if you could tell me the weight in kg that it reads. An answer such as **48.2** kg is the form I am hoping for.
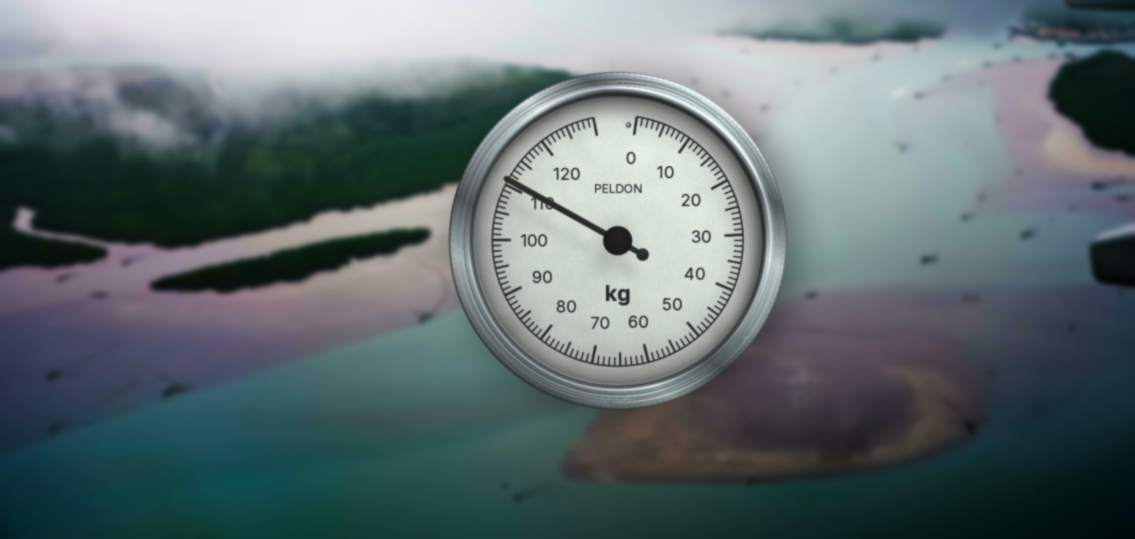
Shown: **111** kg
